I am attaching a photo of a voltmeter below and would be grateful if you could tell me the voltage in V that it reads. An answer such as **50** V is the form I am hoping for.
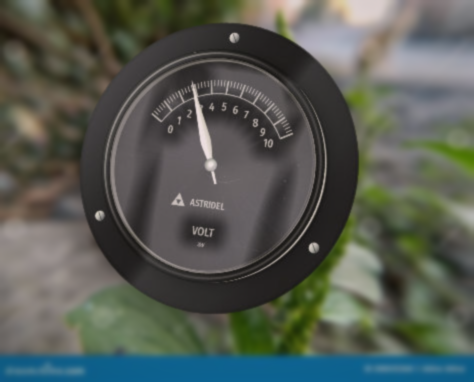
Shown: **3** V
